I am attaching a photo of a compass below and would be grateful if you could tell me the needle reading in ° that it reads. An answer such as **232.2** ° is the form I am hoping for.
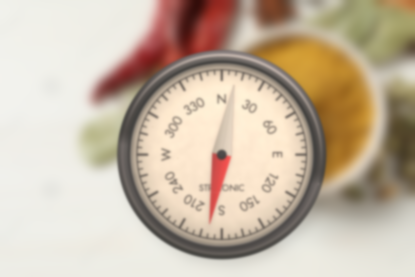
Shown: **190** °
